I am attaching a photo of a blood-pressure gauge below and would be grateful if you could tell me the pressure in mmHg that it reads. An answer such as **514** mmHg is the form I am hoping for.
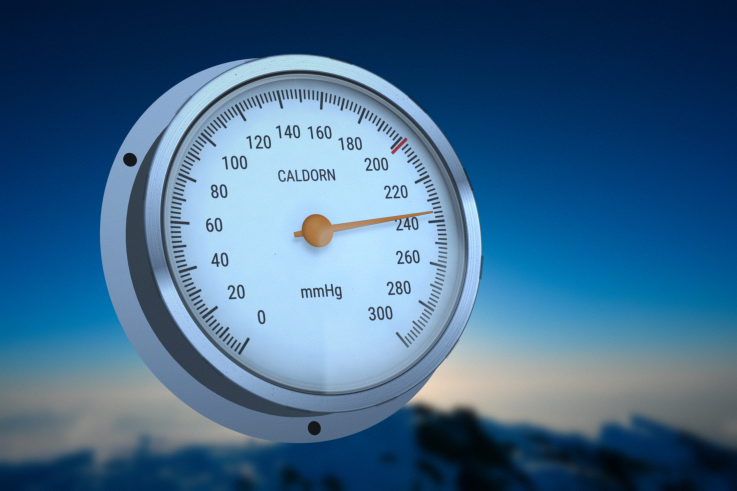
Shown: **236** mmHg
